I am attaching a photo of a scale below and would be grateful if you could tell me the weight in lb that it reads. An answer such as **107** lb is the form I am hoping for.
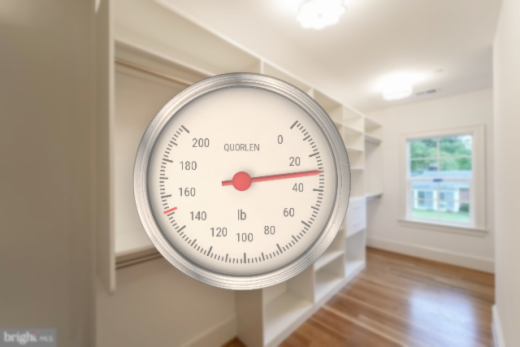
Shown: **30** lb
